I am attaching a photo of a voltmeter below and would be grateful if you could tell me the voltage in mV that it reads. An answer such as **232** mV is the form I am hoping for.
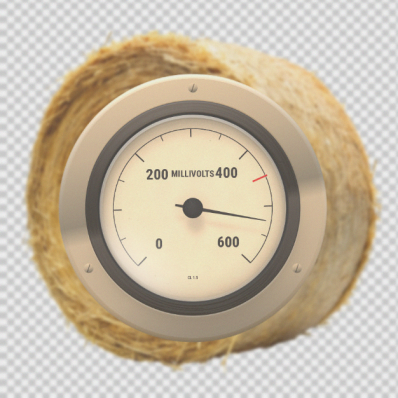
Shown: **525** mV
